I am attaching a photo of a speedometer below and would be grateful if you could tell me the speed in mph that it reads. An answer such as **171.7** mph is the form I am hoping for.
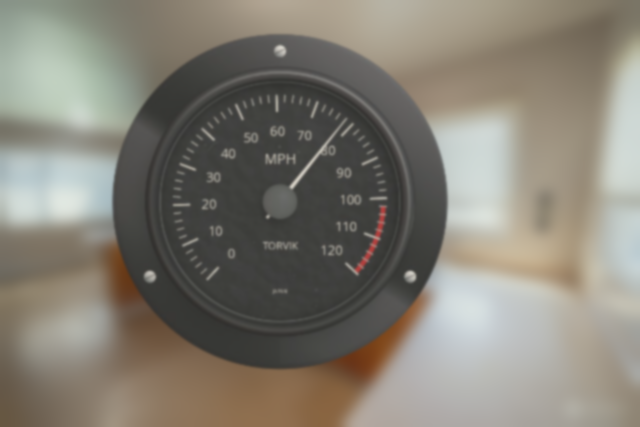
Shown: **78** mph
